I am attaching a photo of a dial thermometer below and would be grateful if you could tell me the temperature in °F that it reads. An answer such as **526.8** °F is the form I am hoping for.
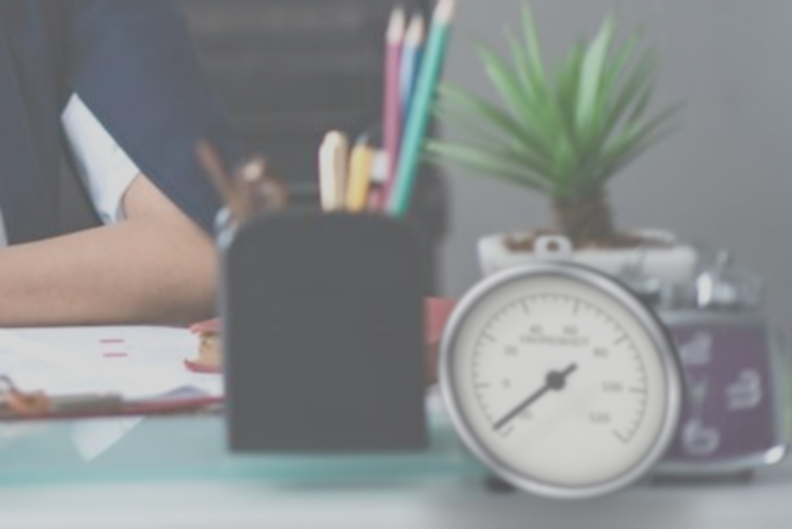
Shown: **-16** °F
